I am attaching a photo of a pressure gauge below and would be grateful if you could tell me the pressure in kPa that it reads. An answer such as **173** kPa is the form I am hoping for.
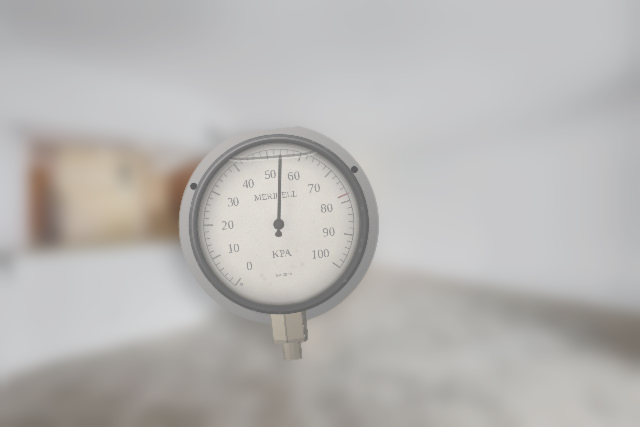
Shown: **54** kPa
